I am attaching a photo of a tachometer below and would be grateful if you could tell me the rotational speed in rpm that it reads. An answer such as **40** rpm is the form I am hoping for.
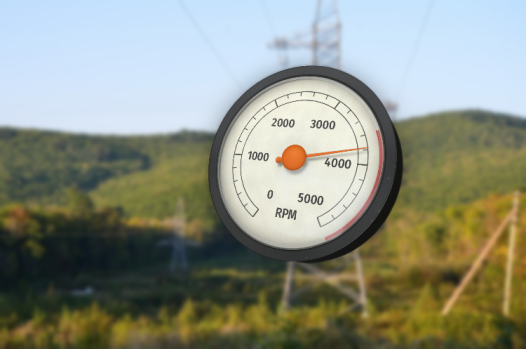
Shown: **3800** rpm
